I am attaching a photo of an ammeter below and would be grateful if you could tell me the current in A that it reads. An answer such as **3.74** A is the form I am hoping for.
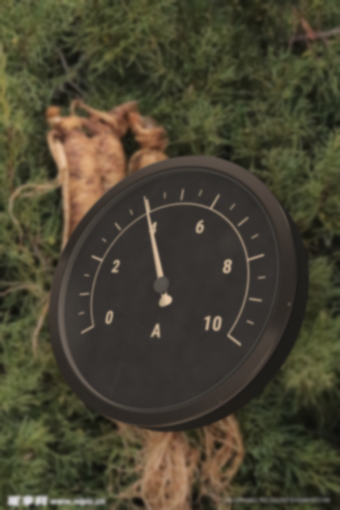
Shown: **4** A
